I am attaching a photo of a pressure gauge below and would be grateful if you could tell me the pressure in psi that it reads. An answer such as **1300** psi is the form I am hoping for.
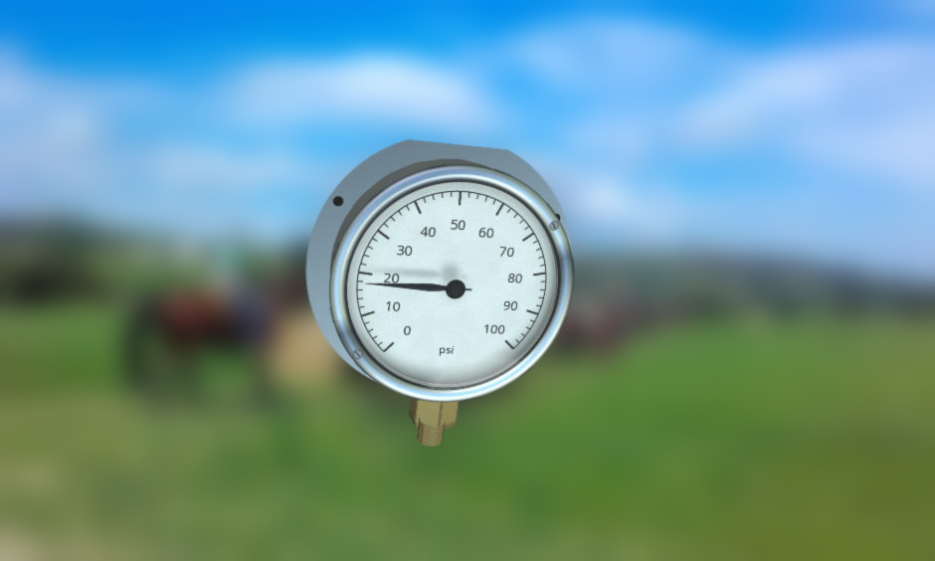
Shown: **18** psi
